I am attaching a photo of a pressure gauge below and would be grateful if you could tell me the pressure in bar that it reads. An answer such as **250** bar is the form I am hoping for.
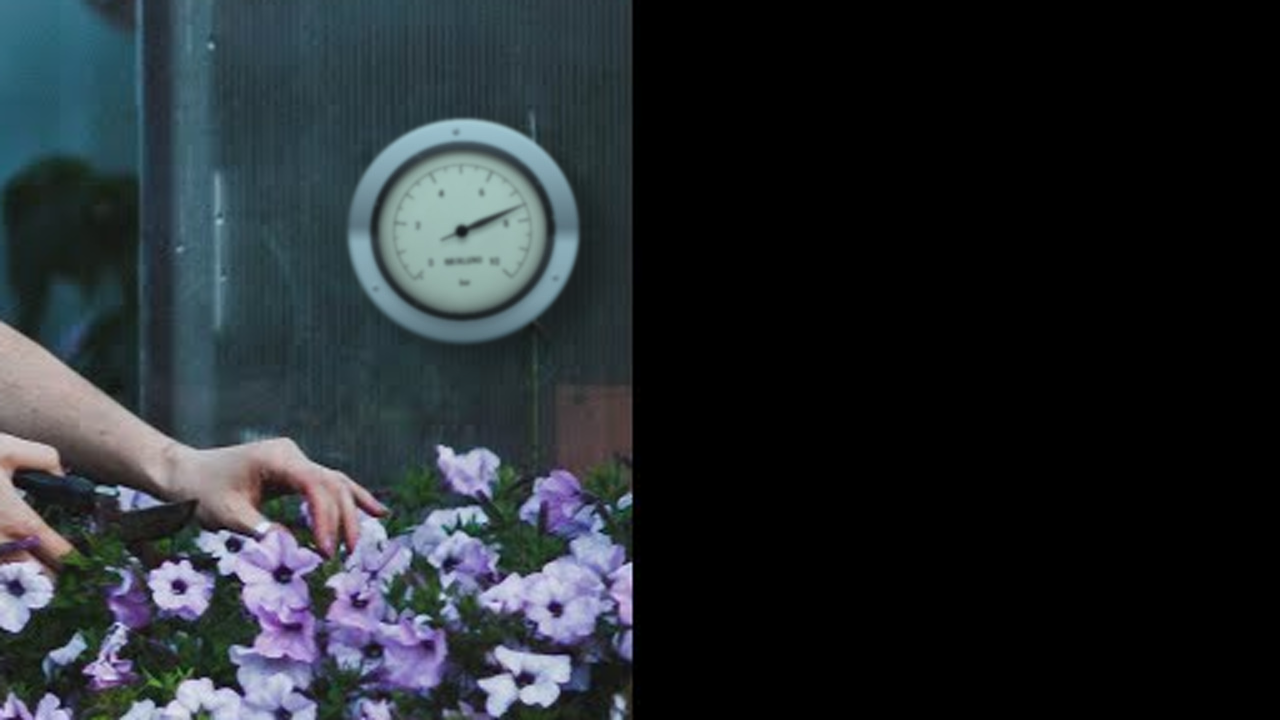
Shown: **7.5** bar
